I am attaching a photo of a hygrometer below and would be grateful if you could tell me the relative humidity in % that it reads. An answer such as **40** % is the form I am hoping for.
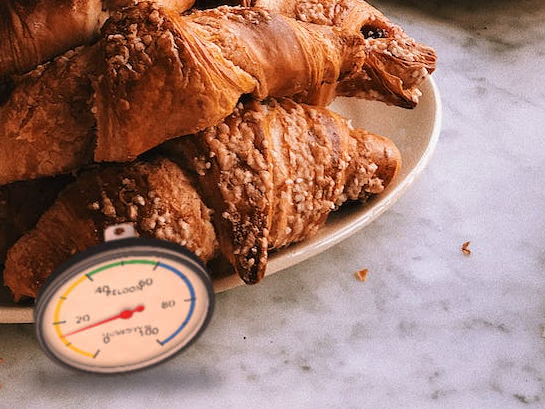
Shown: **15** %
